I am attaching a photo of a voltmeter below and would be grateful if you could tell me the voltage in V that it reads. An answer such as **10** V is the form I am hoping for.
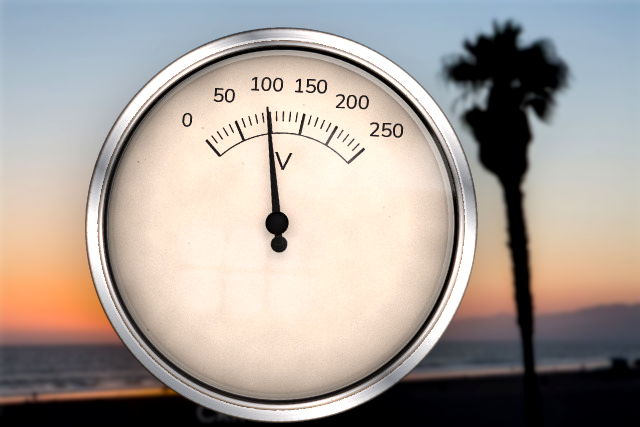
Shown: **100** V
